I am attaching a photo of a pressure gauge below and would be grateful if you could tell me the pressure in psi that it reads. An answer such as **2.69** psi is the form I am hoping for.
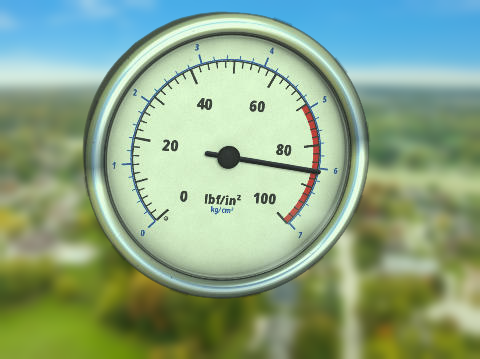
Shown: **86** psi
